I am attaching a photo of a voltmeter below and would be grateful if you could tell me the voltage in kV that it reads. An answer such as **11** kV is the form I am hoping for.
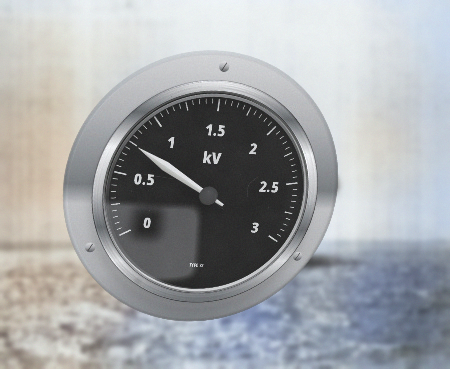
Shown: **0.75** kV
